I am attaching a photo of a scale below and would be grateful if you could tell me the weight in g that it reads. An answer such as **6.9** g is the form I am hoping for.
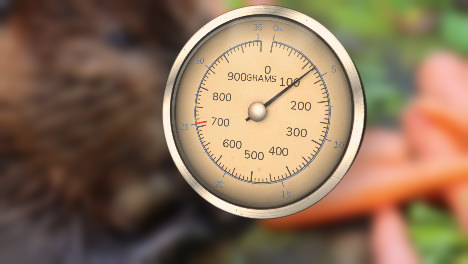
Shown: **120** g
